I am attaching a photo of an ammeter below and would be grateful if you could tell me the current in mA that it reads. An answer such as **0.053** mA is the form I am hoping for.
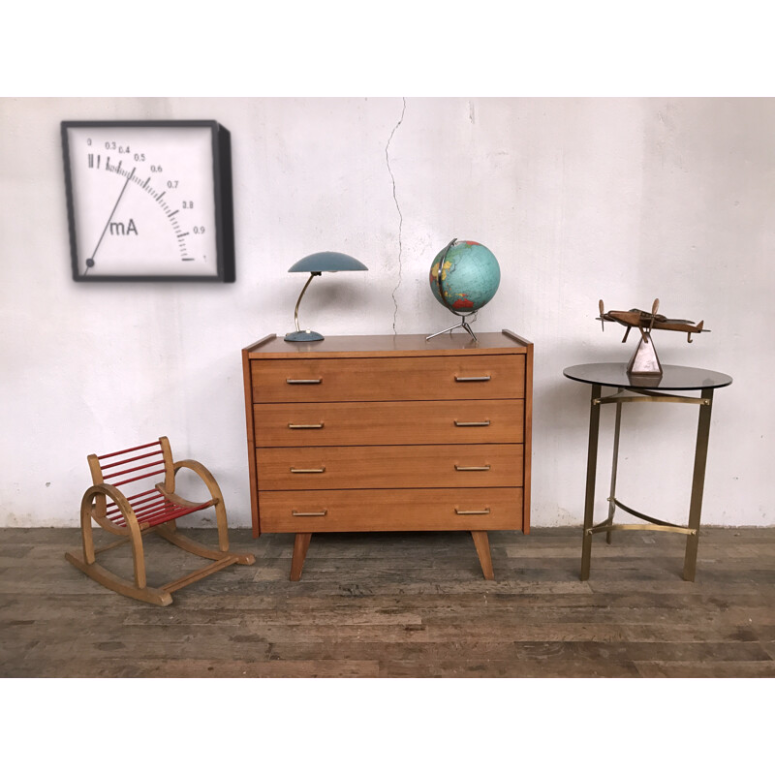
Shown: **0.5** mA
